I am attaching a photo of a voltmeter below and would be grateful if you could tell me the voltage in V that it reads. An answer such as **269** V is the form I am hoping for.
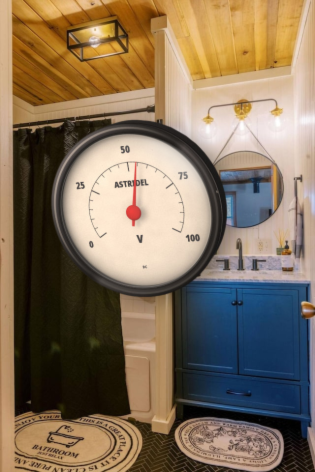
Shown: **55** V
